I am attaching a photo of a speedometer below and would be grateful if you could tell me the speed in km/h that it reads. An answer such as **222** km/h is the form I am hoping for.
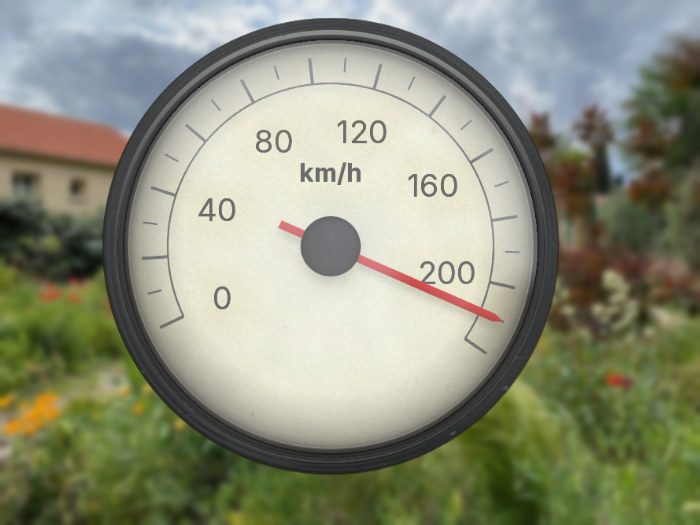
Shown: **210** km/h
